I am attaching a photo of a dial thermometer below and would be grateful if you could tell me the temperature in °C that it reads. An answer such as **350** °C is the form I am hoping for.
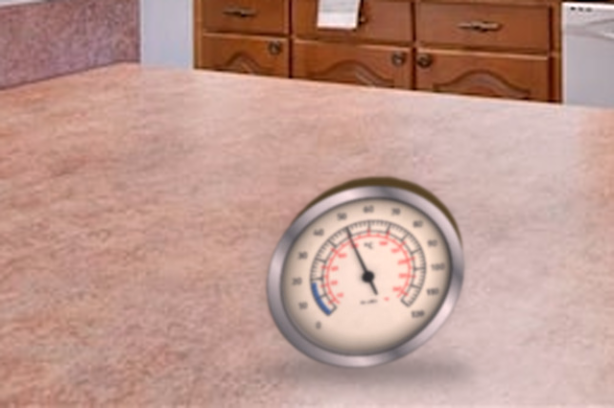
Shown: **50** °C
